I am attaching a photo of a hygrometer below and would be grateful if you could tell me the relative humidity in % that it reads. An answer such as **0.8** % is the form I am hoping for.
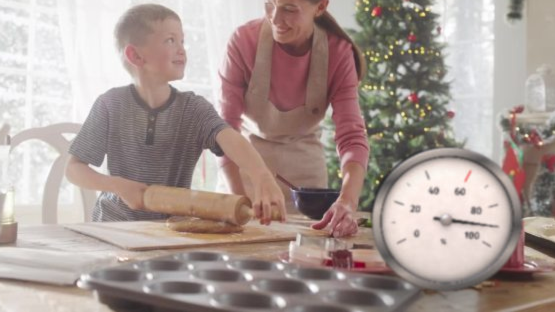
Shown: **90** %
